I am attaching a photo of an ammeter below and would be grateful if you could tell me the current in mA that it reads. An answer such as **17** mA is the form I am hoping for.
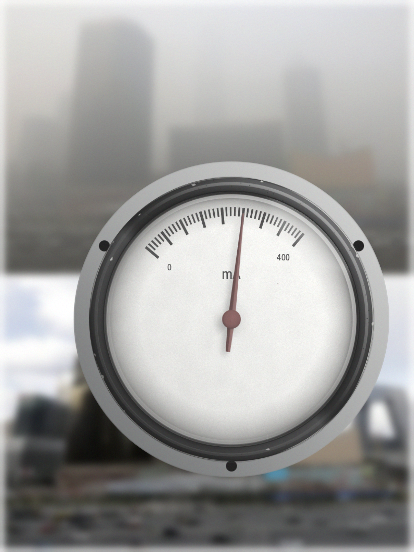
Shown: **250** mA
